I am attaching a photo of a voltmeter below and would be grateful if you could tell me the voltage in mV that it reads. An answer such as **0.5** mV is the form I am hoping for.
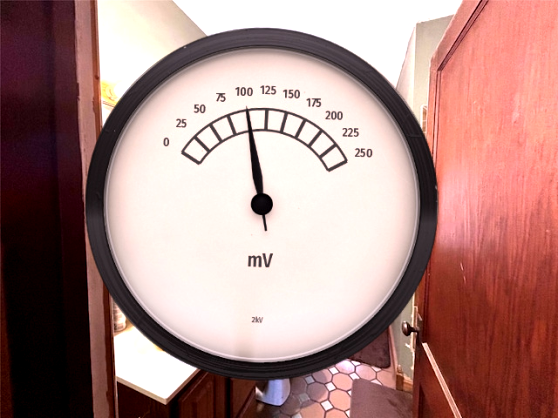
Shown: **100** mV
